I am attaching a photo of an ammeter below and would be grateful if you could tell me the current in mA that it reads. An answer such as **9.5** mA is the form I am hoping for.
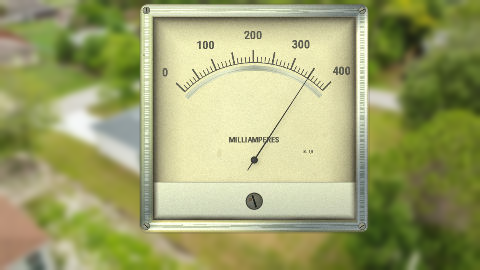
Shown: **350** mA
